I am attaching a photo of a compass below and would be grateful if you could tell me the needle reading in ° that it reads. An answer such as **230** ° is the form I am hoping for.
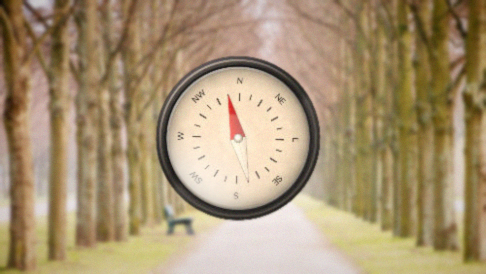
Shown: **345** °
